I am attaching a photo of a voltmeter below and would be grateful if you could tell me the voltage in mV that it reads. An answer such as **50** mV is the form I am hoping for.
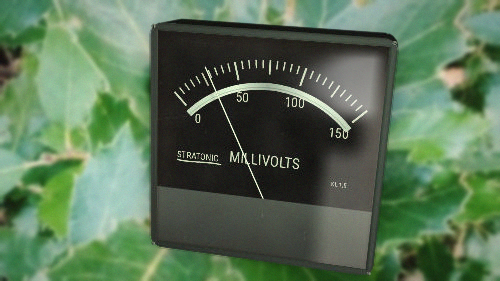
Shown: **30** mV
